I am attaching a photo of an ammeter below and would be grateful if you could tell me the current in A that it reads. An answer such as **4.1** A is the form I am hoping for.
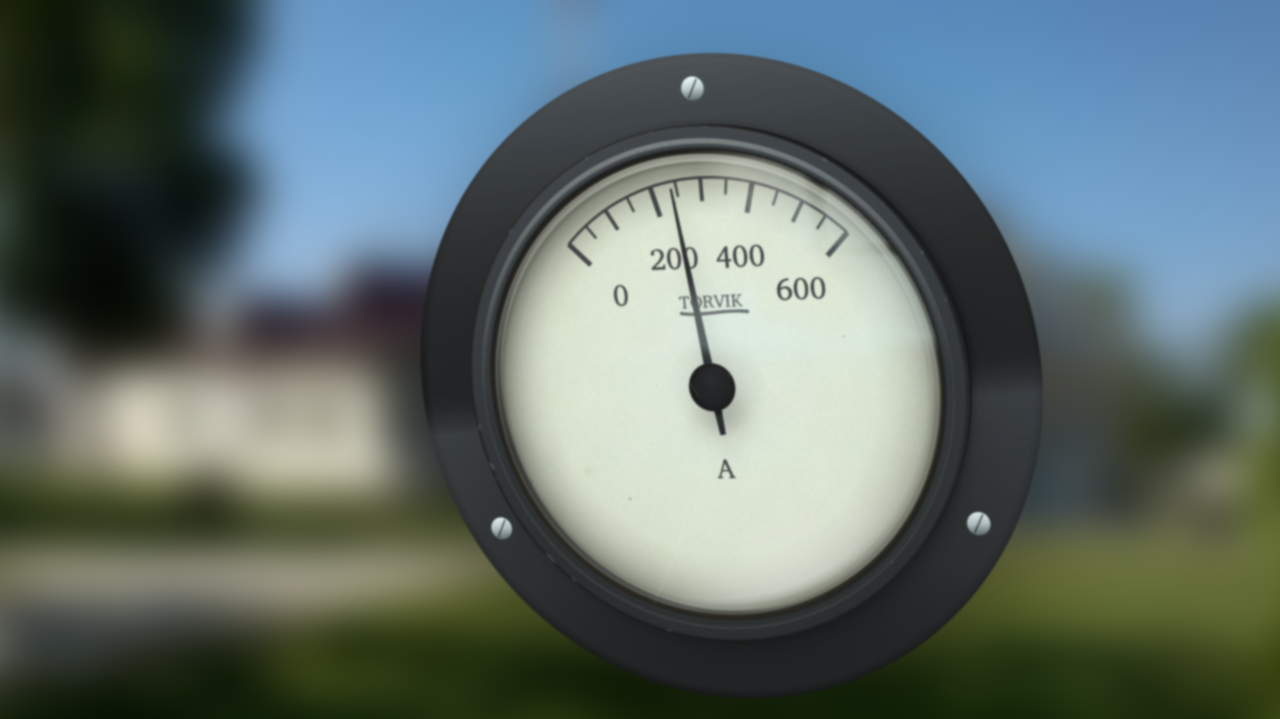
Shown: **250** A
